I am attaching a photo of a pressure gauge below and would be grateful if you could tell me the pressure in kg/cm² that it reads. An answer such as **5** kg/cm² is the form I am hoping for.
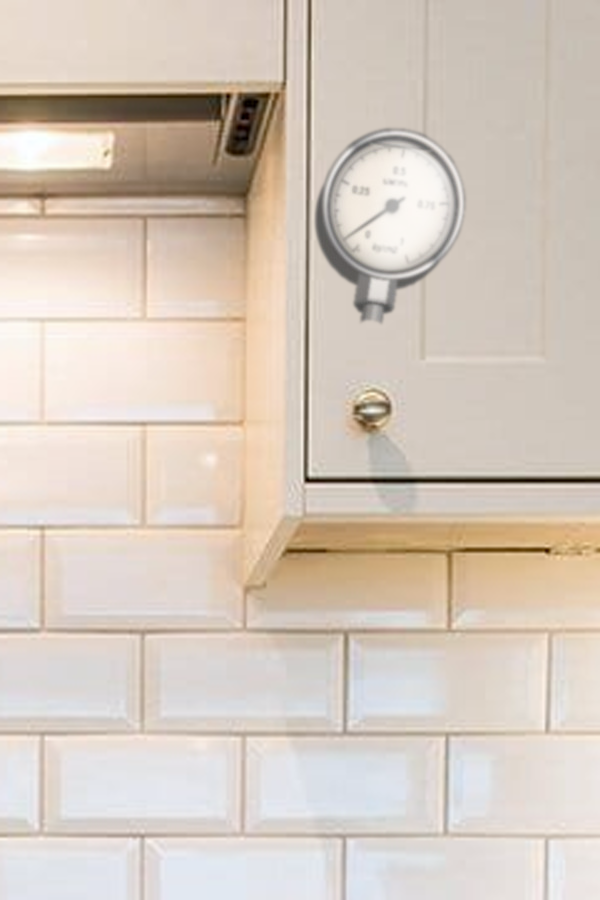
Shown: **0.05** kg/cm²
